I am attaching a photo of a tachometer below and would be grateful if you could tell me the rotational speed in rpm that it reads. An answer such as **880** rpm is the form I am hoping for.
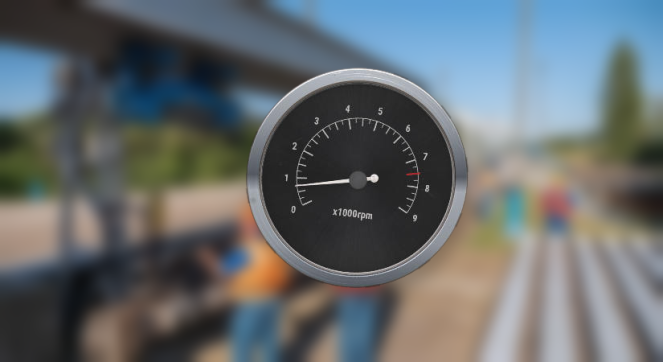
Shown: **750** rpm
